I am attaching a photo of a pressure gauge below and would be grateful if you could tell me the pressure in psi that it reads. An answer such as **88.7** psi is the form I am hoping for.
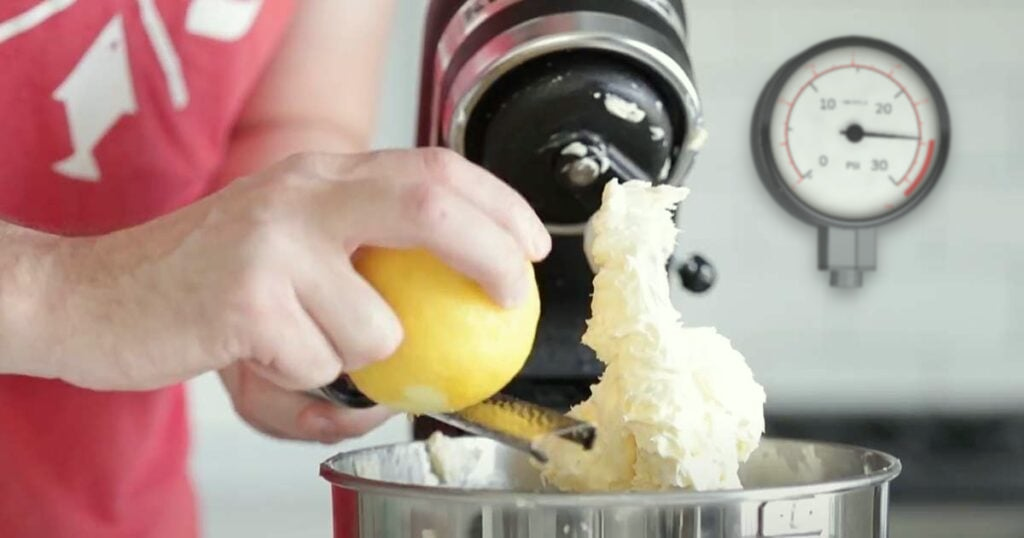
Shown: **25** psi
